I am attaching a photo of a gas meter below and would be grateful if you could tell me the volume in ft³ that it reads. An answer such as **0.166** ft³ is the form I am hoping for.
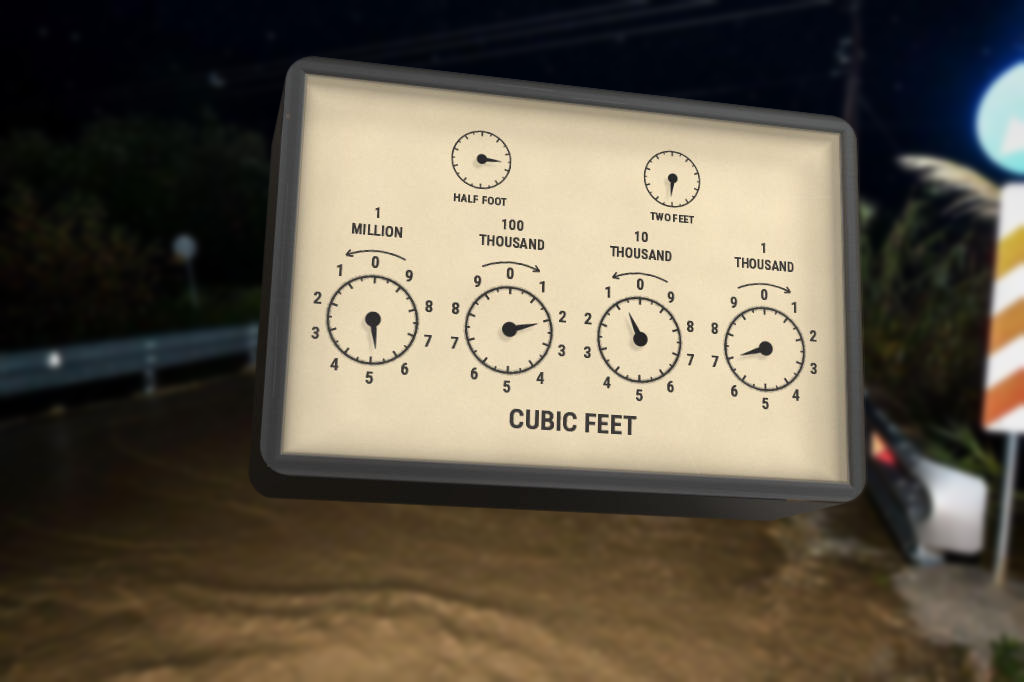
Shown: **520700** ft³
